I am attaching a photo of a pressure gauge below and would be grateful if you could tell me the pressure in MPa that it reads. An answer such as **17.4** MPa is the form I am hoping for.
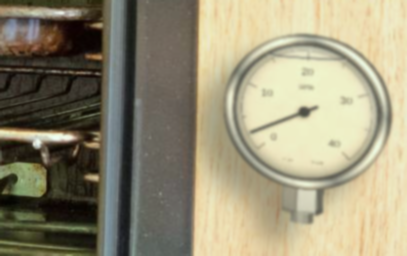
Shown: **2.5** MPa
